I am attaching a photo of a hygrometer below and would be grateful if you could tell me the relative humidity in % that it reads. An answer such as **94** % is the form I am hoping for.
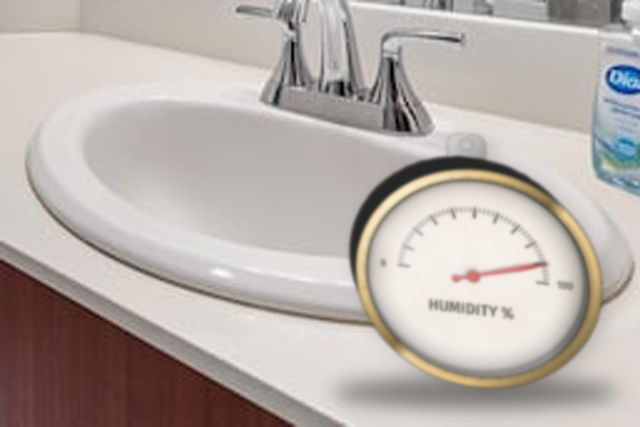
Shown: **90** %
